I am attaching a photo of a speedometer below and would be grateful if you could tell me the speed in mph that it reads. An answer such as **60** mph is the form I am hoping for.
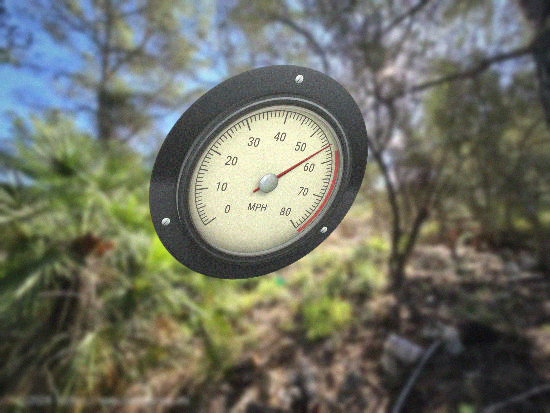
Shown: **55** mph
